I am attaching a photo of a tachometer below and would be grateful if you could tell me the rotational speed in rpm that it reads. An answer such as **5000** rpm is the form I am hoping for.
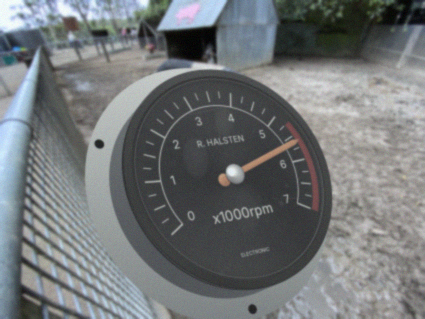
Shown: **5625** rpm
